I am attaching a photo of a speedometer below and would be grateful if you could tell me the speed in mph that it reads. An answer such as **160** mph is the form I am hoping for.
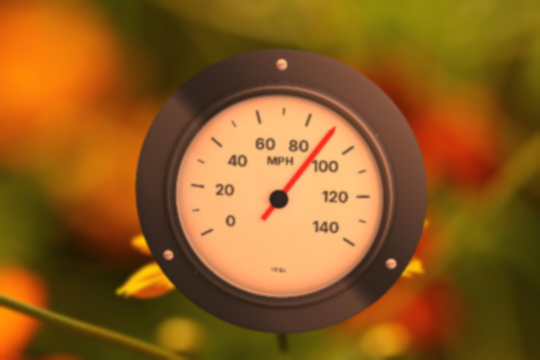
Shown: **90** mph
